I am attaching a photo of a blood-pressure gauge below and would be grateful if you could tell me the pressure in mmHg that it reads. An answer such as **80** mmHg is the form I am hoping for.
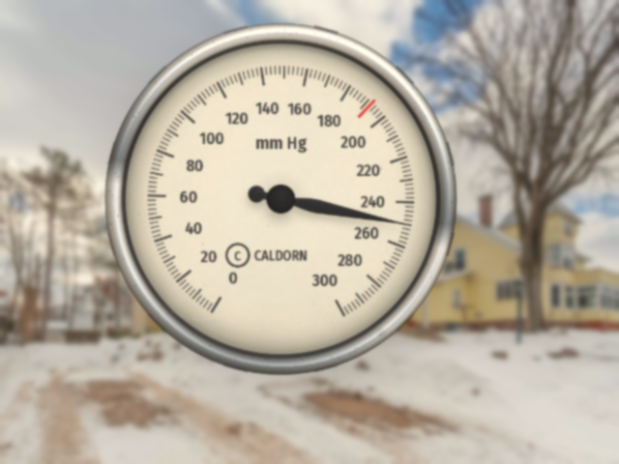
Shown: **250** mmHg
